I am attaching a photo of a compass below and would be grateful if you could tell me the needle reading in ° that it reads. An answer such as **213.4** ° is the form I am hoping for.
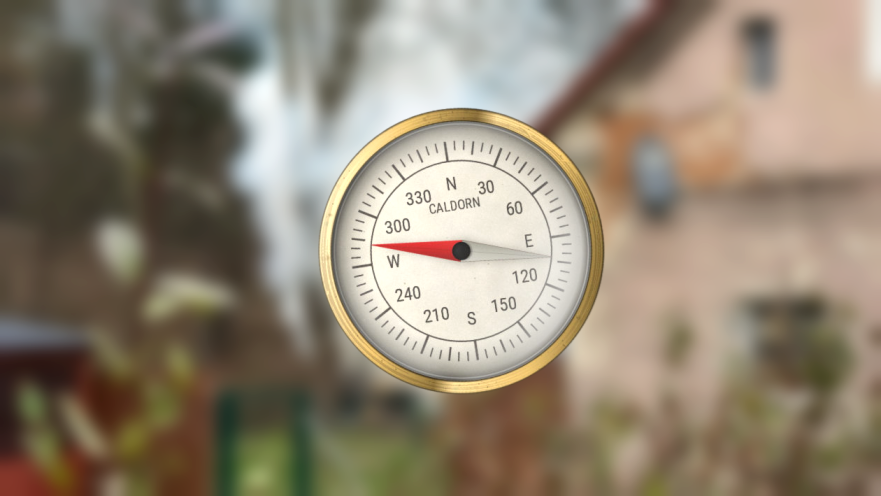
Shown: **282.5** °
